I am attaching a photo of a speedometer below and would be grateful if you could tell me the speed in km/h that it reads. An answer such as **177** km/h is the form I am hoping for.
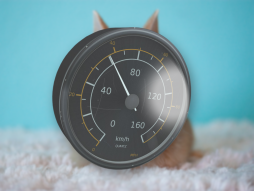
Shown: **60** km/h
